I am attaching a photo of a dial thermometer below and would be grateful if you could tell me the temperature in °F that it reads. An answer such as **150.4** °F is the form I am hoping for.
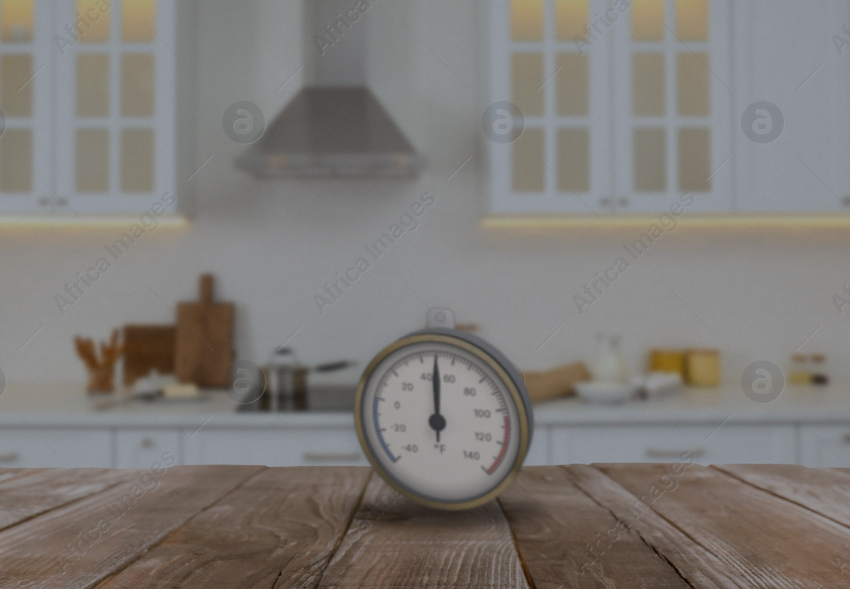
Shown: **50** °F
